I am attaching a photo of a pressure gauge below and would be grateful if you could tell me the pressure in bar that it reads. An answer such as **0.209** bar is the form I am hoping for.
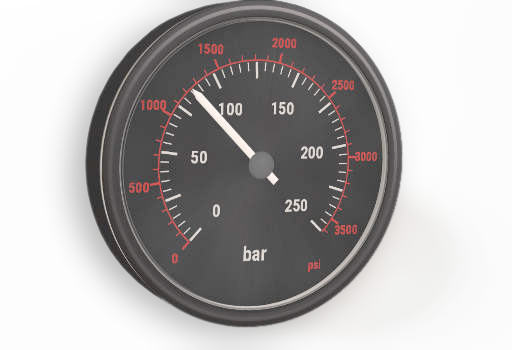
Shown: **85** bar
